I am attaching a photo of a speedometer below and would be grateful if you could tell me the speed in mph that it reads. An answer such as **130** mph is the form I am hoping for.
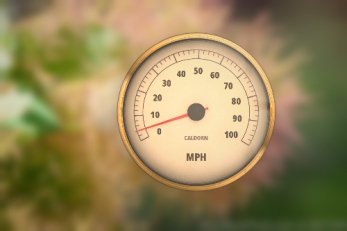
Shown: **4** mph
